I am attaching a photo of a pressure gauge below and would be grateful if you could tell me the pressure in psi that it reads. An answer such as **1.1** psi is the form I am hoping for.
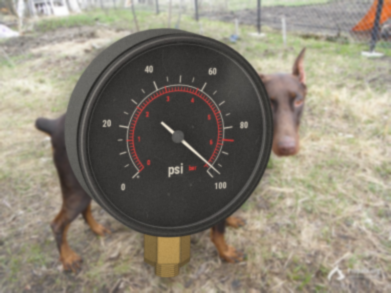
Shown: **97.5** psi
